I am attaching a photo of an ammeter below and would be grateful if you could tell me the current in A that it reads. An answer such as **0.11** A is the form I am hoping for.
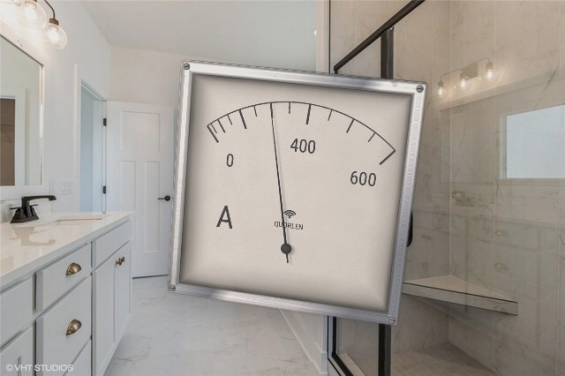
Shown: **300** A
